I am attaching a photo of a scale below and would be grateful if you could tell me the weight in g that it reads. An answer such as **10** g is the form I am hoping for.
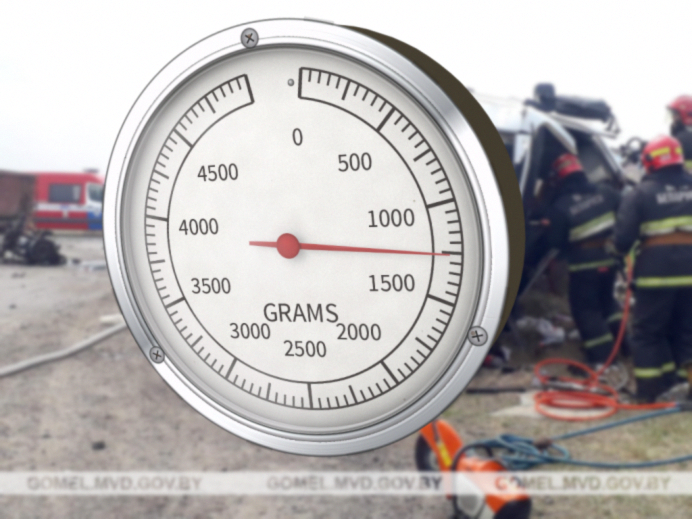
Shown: **1250** g
